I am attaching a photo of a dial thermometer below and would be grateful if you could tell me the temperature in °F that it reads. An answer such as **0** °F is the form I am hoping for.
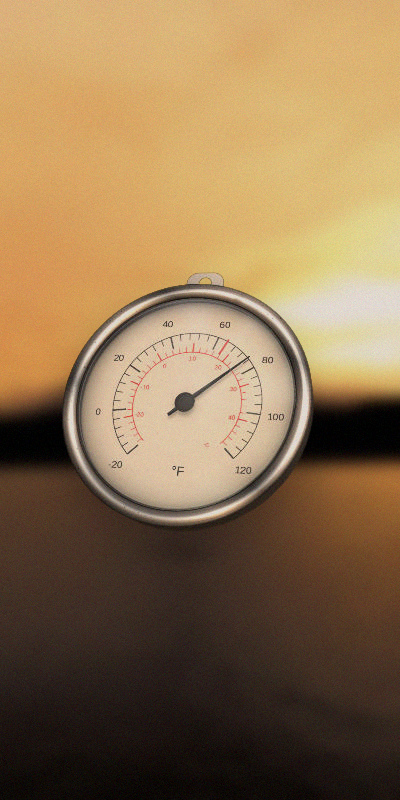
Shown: **76** °F
